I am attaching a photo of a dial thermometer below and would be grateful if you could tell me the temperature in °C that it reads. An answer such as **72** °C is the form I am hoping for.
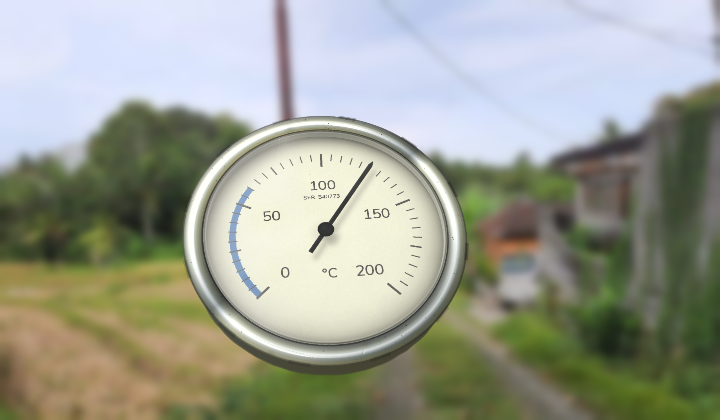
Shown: **125** °C
